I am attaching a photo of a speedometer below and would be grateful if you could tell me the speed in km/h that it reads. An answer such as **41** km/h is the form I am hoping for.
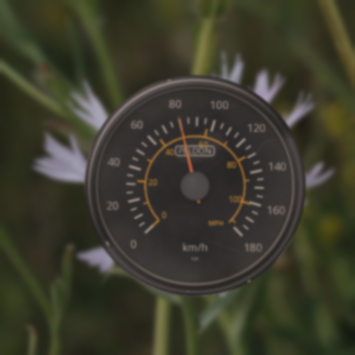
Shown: **80** km/h
